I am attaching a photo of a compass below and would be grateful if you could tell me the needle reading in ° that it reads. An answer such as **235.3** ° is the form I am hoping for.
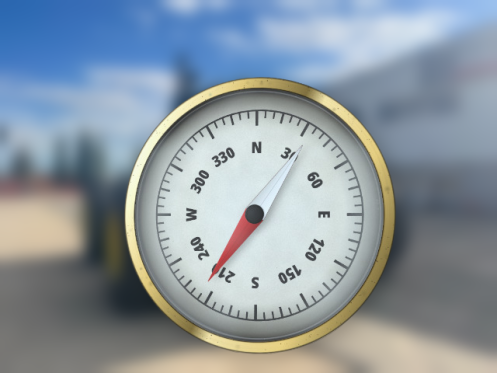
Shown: **215** °
